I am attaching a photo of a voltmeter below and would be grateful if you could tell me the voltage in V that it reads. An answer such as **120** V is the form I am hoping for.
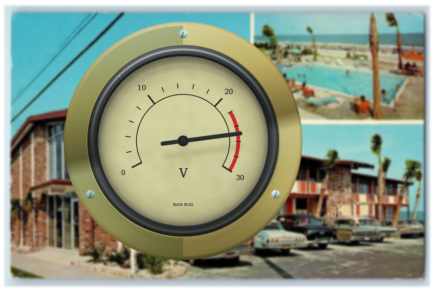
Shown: **25** V
